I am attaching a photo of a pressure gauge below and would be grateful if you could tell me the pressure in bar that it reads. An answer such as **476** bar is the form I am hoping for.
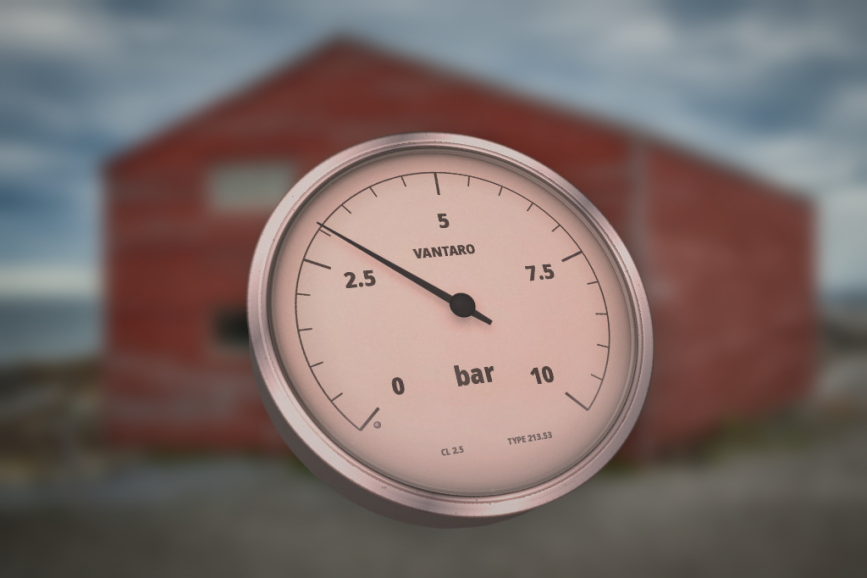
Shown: **3** bar
